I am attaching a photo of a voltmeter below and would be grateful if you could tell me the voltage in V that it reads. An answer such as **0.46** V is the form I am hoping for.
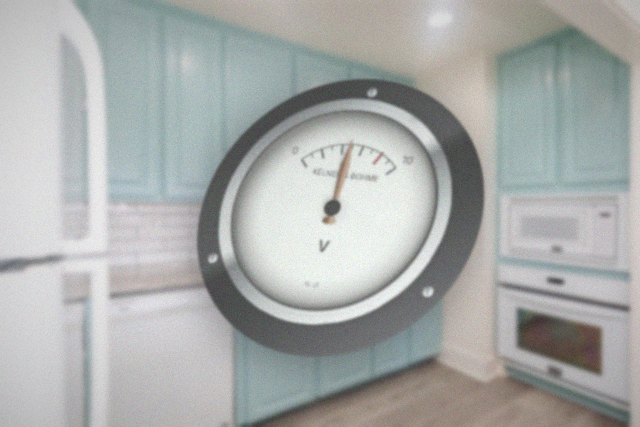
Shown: **5** V
